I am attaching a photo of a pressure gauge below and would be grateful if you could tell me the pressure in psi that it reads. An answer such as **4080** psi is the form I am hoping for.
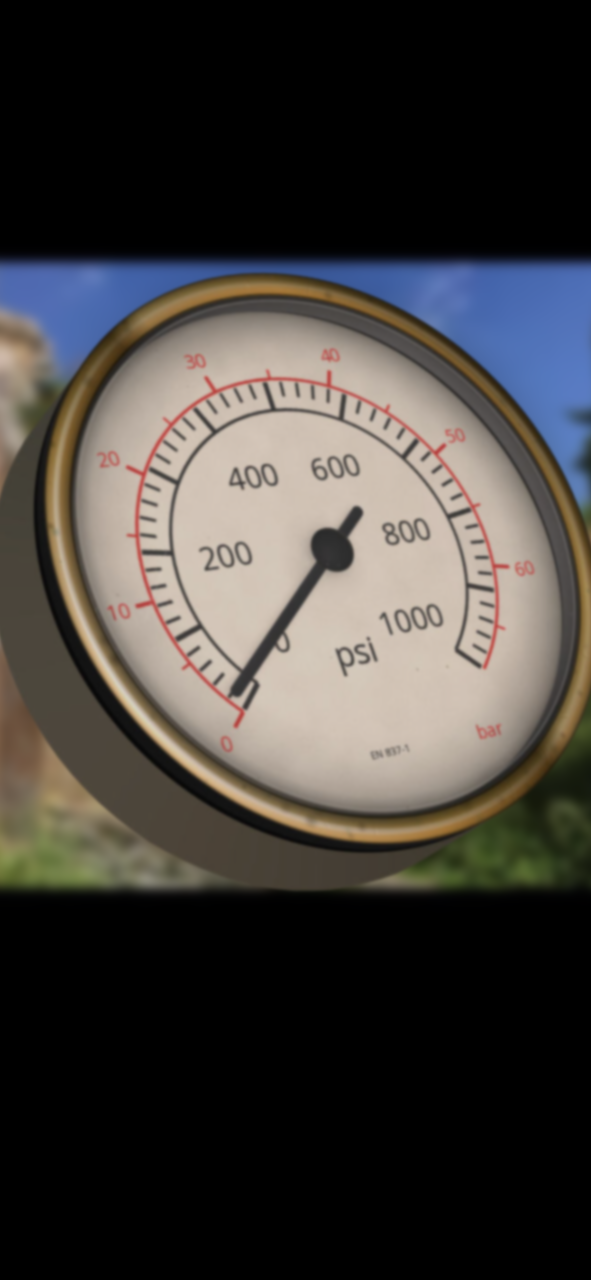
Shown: **20** psi
